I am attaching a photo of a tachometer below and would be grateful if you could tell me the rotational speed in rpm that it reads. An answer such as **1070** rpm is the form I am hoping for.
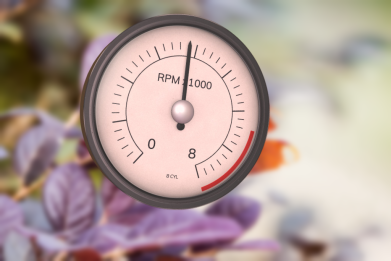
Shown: **3800** rpm
